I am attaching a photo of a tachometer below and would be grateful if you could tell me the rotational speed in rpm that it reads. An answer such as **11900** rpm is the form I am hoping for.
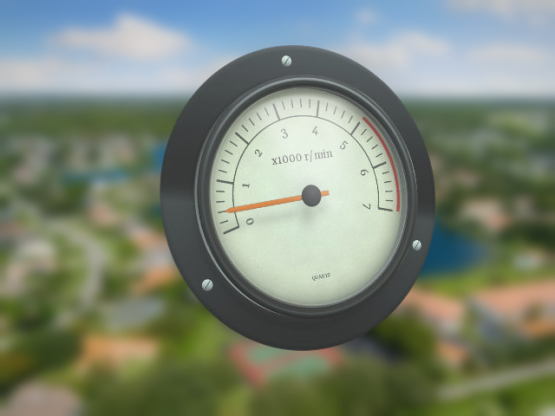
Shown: **400** rpm
